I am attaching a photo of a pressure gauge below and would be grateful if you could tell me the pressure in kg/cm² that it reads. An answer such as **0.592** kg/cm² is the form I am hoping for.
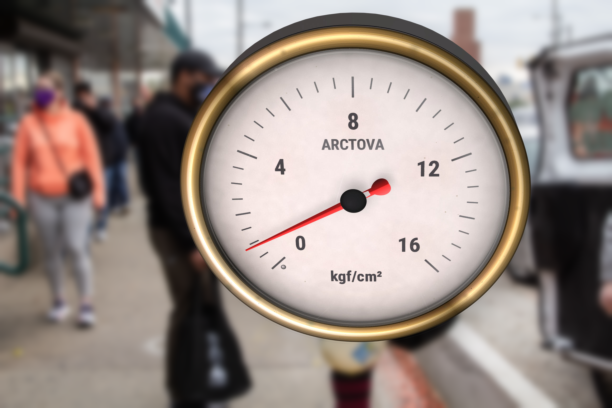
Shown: **1** kg/cm²
